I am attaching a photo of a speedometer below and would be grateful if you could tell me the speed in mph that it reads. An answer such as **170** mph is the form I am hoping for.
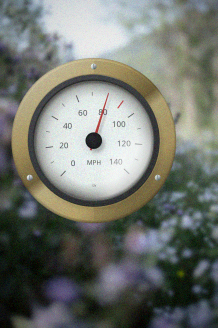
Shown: **80** mph
